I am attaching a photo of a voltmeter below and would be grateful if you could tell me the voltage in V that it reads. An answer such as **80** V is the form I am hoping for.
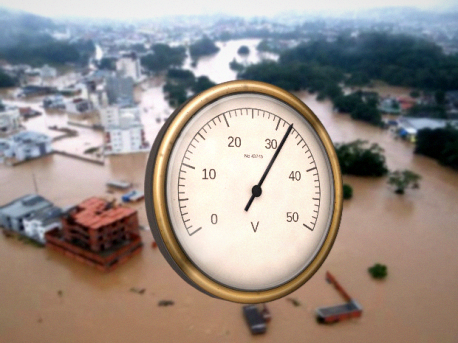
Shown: **32** V
